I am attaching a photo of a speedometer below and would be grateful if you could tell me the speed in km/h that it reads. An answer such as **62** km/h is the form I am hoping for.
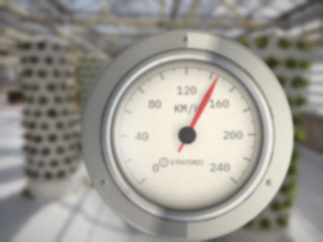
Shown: **145** km/h
